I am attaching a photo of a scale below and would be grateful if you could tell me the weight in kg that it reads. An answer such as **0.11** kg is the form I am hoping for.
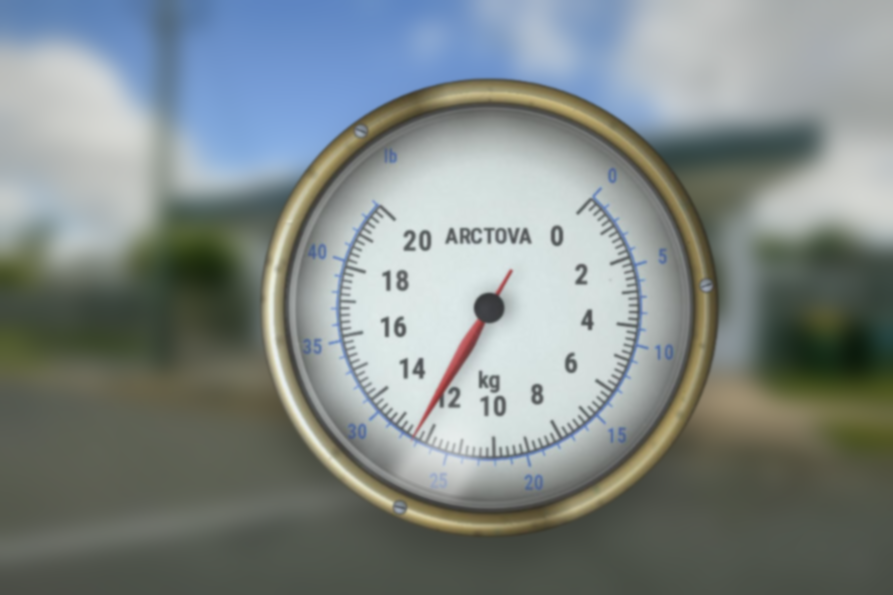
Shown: **12.4** kg
